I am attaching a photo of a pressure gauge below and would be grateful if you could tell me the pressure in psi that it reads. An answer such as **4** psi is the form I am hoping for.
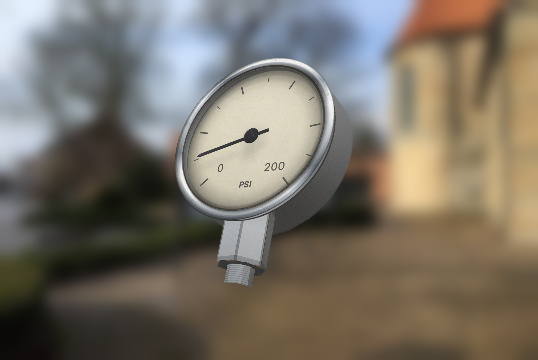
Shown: **20** psi
